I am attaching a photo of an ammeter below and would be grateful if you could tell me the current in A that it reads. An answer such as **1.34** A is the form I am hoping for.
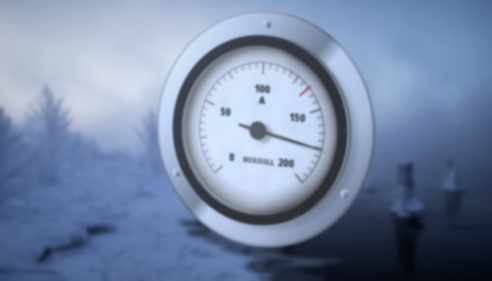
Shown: **175** A
